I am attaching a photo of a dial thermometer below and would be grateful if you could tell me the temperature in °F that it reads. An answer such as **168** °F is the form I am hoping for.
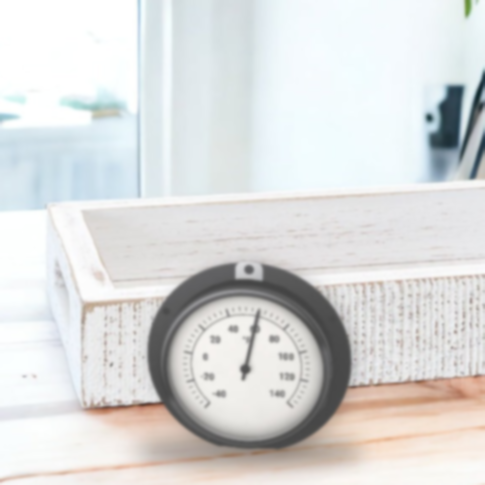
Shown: **60** °F
